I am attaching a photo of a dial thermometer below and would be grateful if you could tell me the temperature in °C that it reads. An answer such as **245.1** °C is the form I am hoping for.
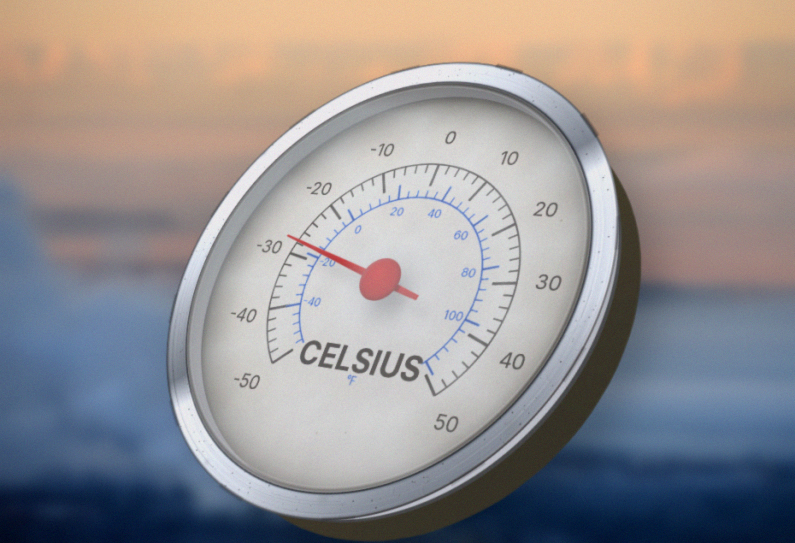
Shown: **-28** °C
